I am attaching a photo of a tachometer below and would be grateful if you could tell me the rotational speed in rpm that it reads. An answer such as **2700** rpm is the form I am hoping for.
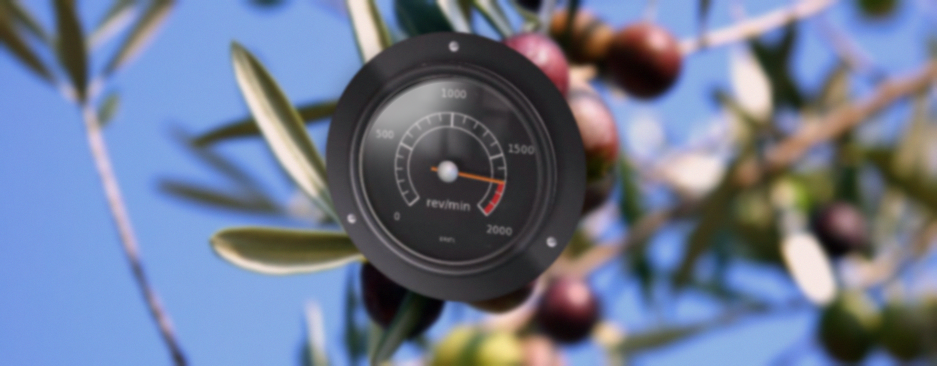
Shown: **1700** rpm
